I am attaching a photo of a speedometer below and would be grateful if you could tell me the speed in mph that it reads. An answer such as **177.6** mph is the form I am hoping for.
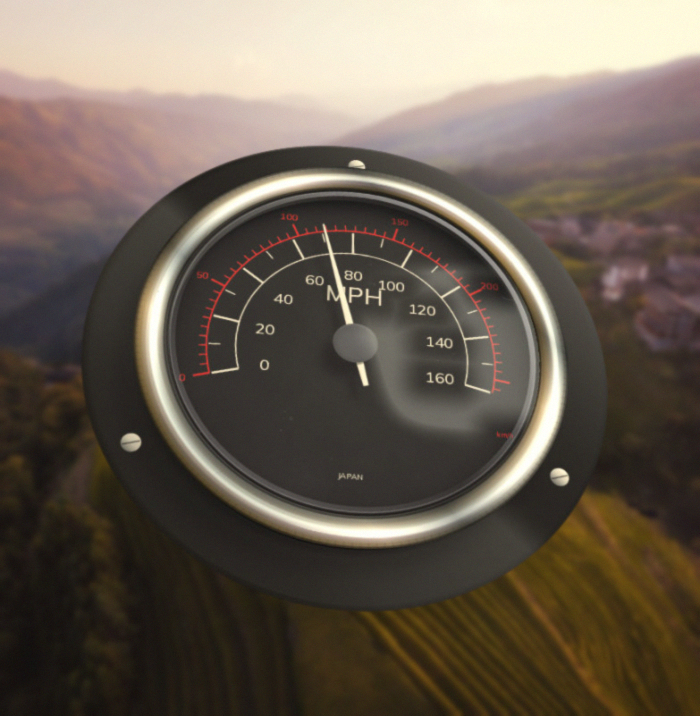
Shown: **70** mph
